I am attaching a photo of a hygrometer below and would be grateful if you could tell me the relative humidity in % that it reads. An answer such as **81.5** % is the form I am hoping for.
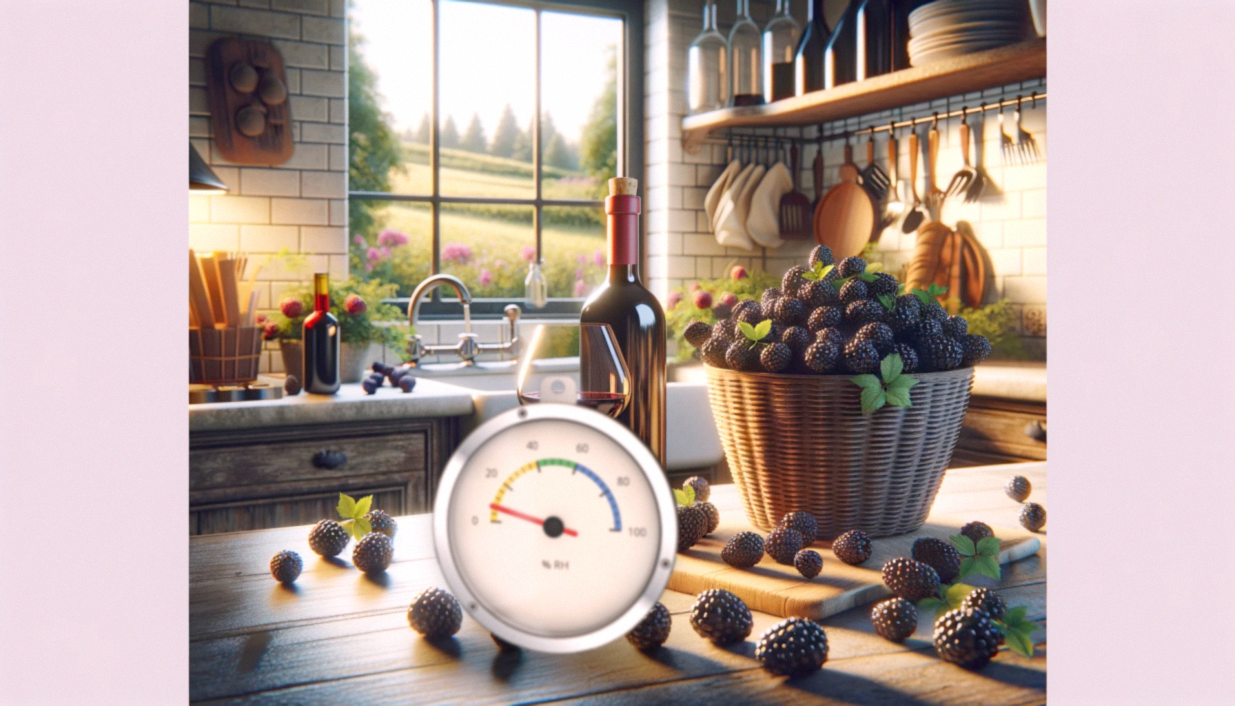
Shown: **8** %
